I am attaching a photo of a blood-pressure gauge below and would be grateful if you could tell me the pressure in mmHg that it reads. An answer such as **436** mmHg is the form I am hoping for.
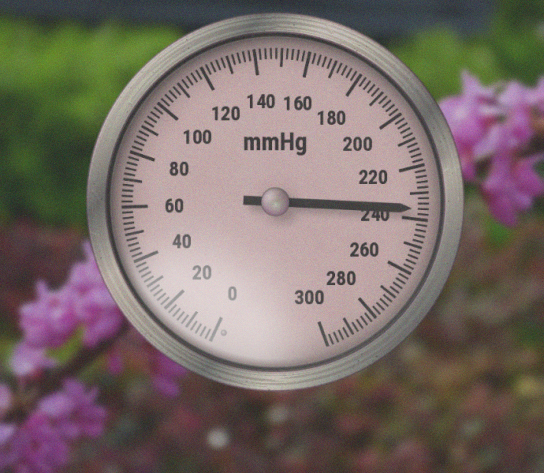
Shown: **236** mmHg
